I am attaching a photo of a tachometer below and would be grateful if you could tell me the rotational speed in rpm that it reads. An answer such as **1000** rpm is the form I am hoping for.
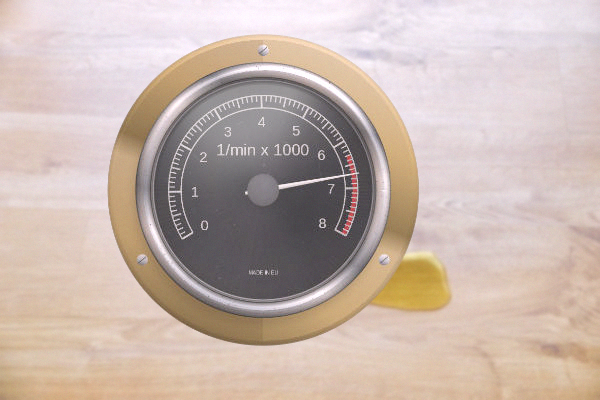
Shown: **6700** rpm
